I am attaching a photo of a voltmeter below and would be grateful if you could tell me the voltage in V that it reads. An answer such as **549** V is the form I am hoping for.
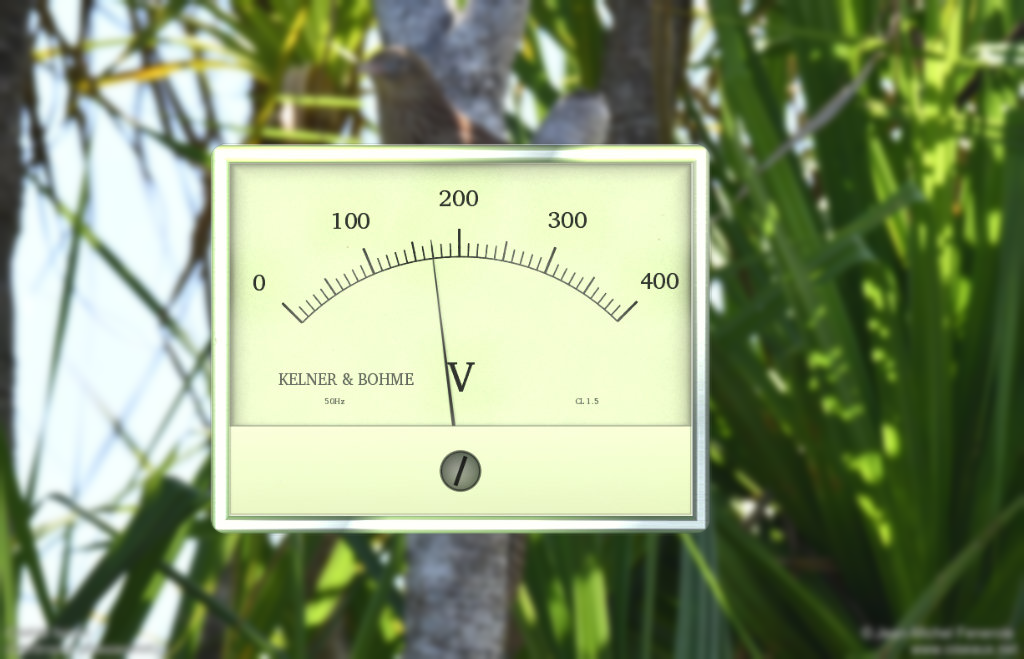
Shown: **170** V
